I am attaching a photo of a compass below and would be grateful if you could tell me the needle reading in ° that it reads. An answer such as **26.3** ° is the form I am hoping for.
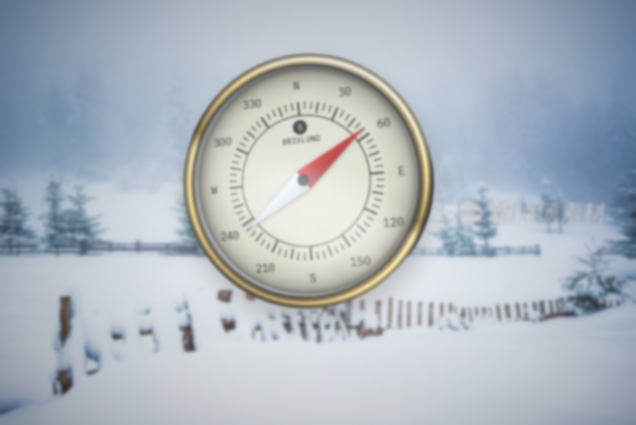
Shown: **55** °
